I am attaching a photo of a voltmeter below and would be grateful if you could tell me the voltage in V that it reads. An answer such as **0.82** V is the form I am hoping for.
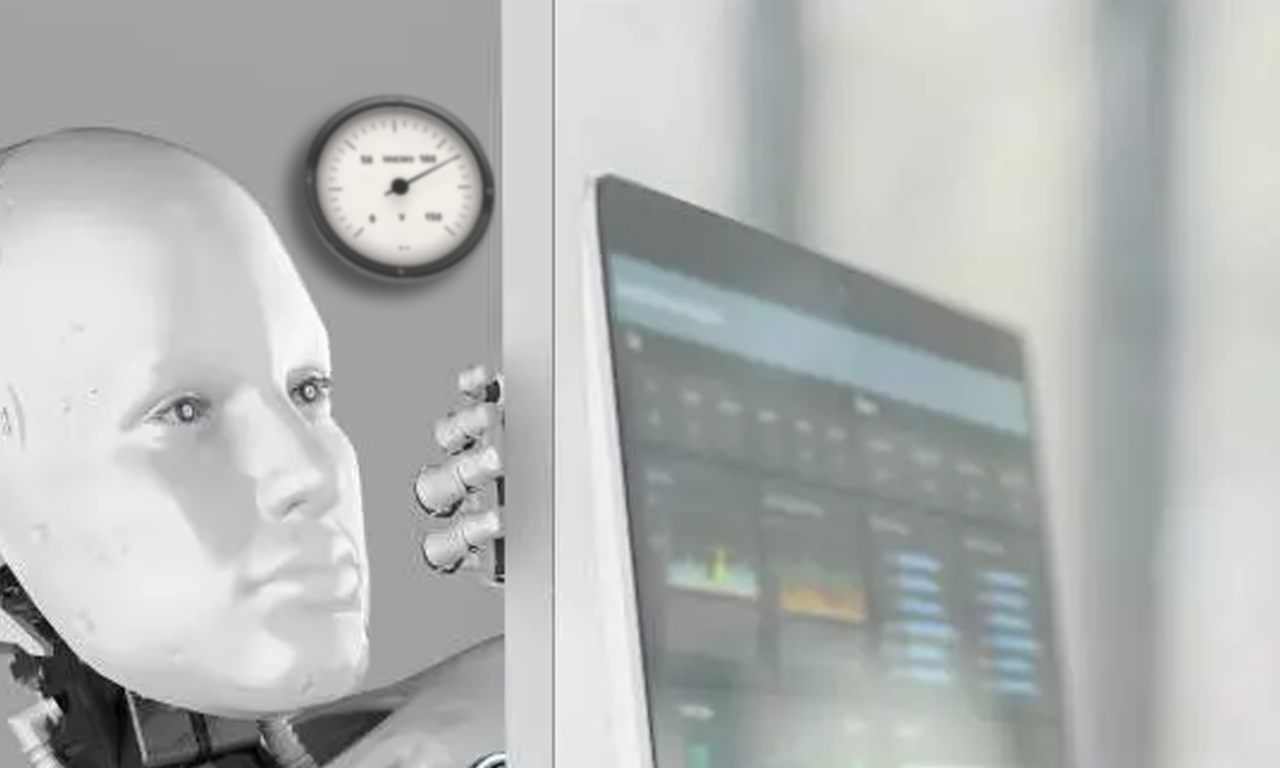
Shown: **110** V
